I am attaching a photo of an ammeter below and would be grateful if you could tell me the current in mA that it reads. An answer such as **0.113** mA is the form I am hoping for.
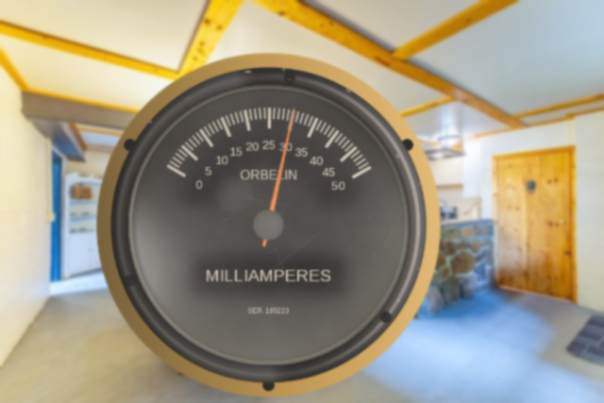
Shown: **30** mA
